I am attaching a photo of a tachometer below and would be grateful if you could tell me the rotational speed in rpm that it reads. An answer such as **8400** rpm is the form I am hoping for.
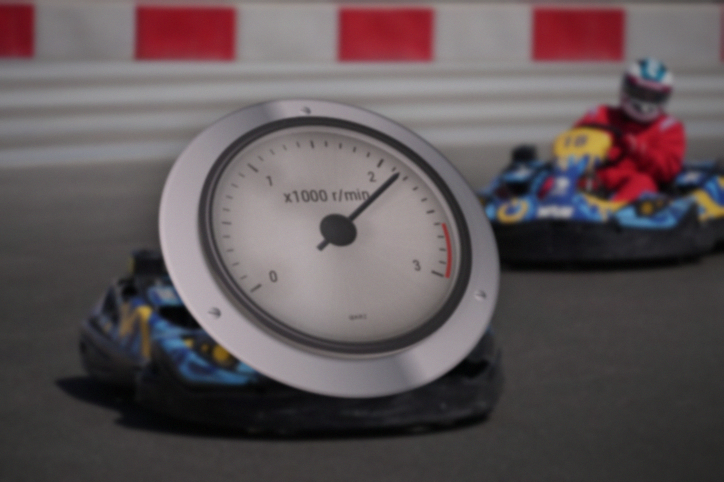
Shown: **2150** rpm
